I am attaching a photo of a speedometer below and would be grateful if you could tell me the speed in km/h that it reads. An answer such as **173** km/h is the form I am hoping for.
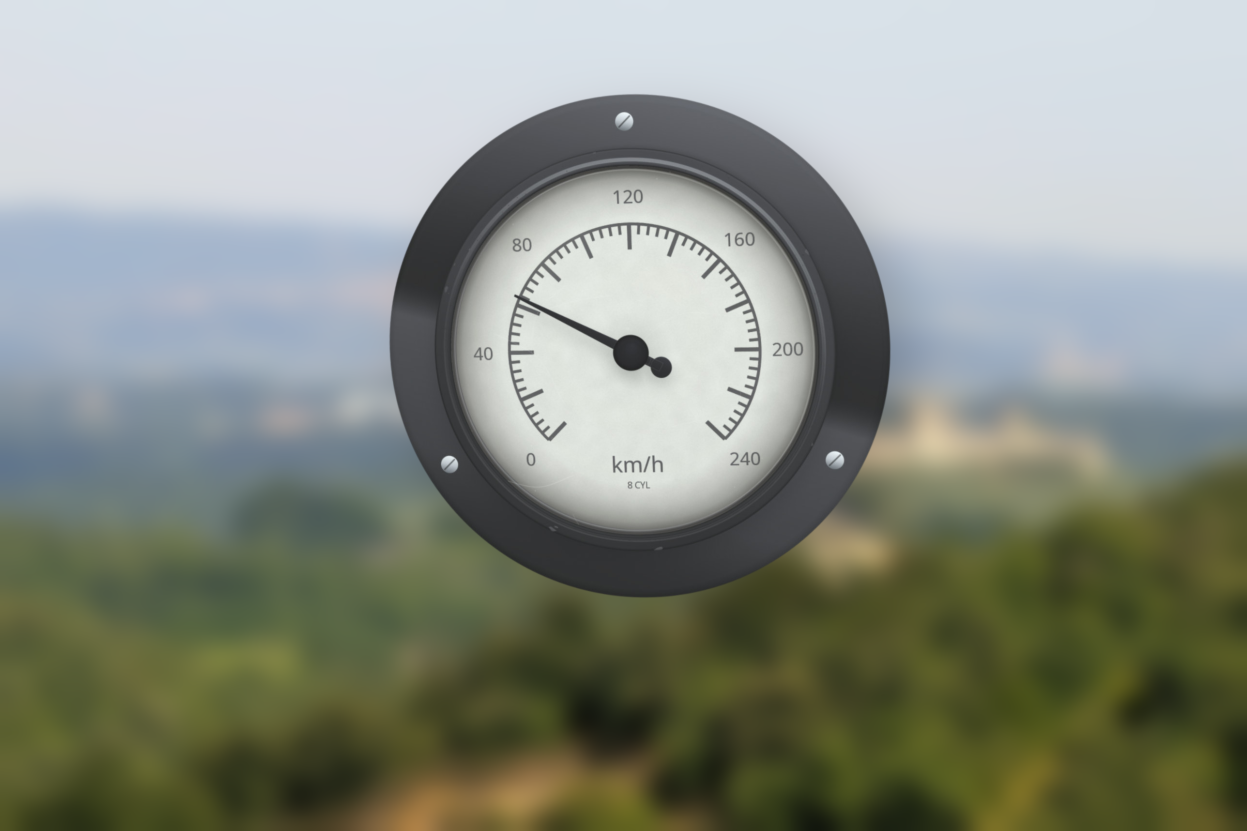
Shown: **64** km/h
